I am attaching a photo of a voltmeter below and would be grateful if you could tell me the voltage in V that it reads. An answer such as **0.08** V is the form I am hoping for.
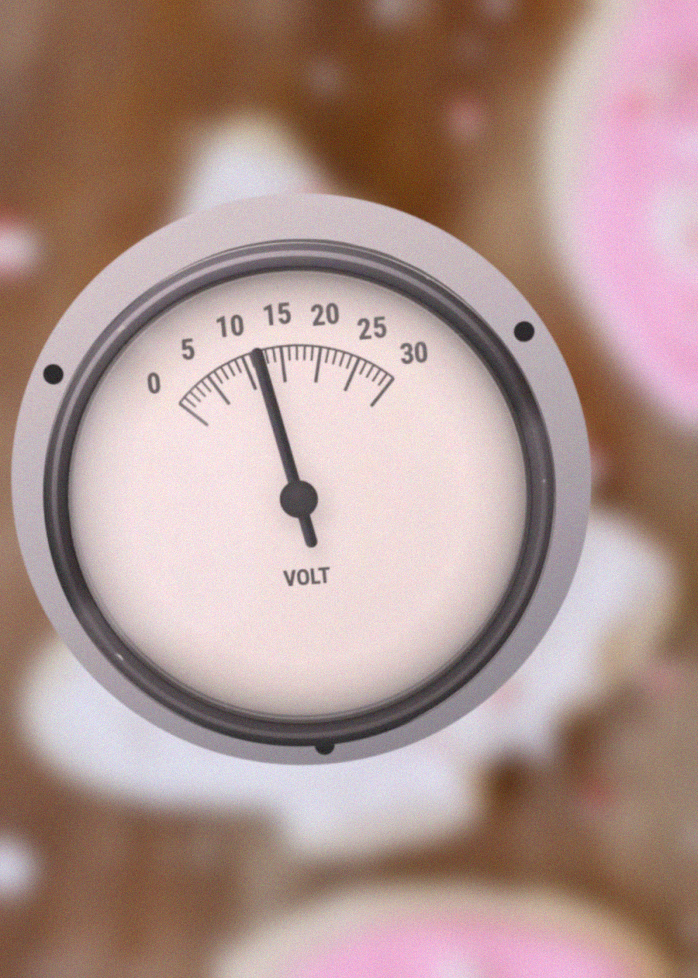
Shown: **12** V
